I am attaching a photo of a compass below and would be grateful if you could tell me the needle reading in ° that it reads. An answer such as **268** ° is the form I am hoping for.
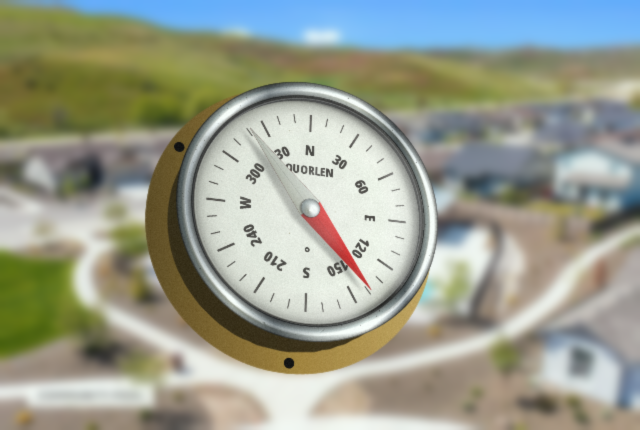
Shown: **140** °
